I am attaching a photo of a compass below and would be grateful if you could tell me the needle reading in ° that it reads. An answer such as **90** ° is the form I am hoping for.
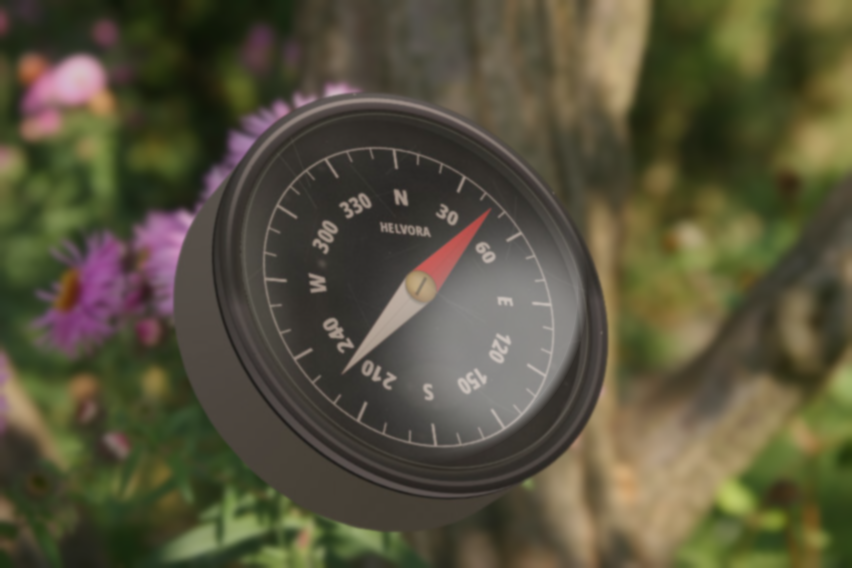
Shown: **45** °
